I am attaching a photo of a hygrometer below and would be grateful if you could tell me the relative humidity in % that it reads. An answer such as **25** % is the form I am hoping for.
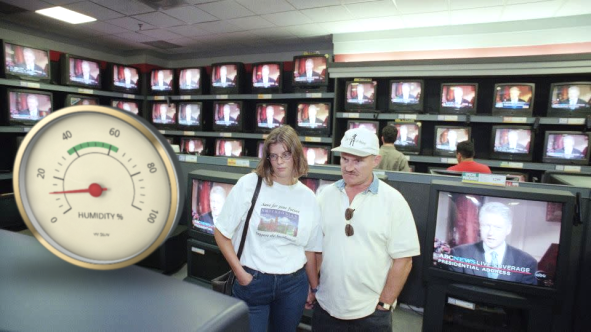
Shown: **12** %
